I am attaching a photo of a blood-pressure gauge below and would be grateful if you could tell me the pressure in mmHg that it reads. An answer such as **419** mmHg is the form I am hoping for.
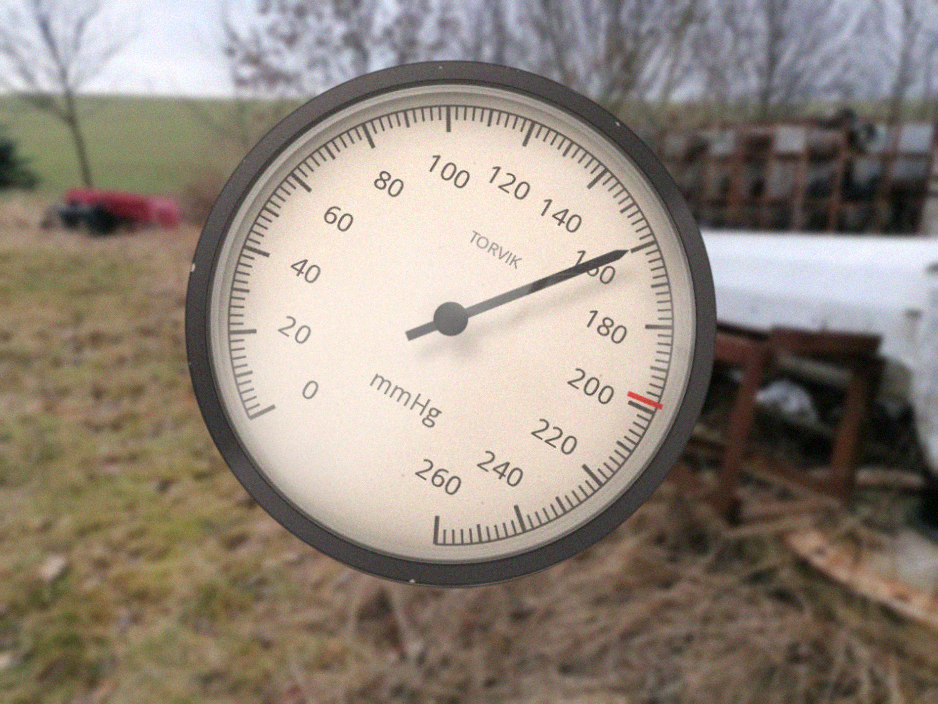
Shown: **160** mmHg
